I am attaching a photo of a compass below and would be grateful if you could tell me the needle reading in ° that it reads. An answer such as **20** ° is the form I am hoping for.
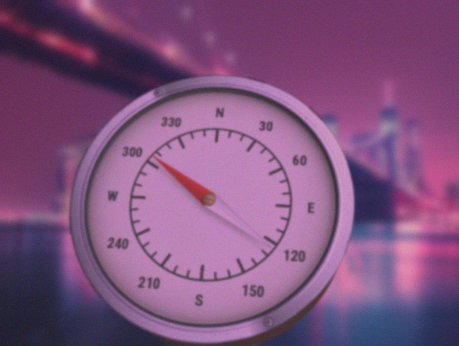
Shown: **305** °
